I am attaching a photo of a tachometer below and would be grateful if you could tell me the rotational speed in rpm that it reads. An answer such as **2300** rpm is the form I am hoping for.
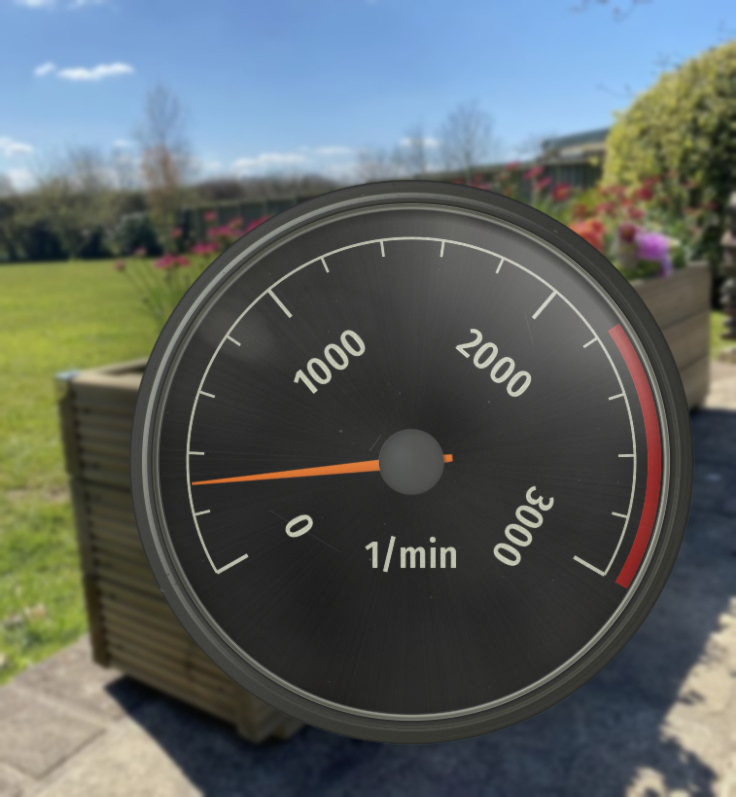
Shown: **300** rpm
